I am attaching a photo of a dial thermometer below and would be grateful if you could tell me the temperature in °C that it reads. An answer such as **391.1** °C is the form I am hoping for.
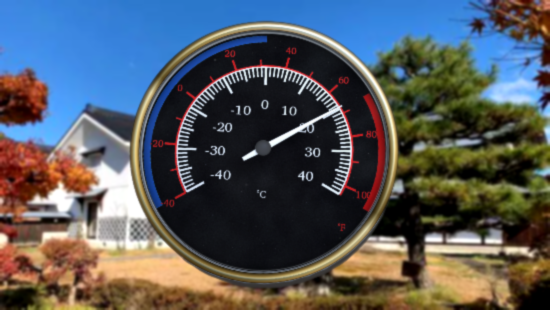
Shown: **20** °C
